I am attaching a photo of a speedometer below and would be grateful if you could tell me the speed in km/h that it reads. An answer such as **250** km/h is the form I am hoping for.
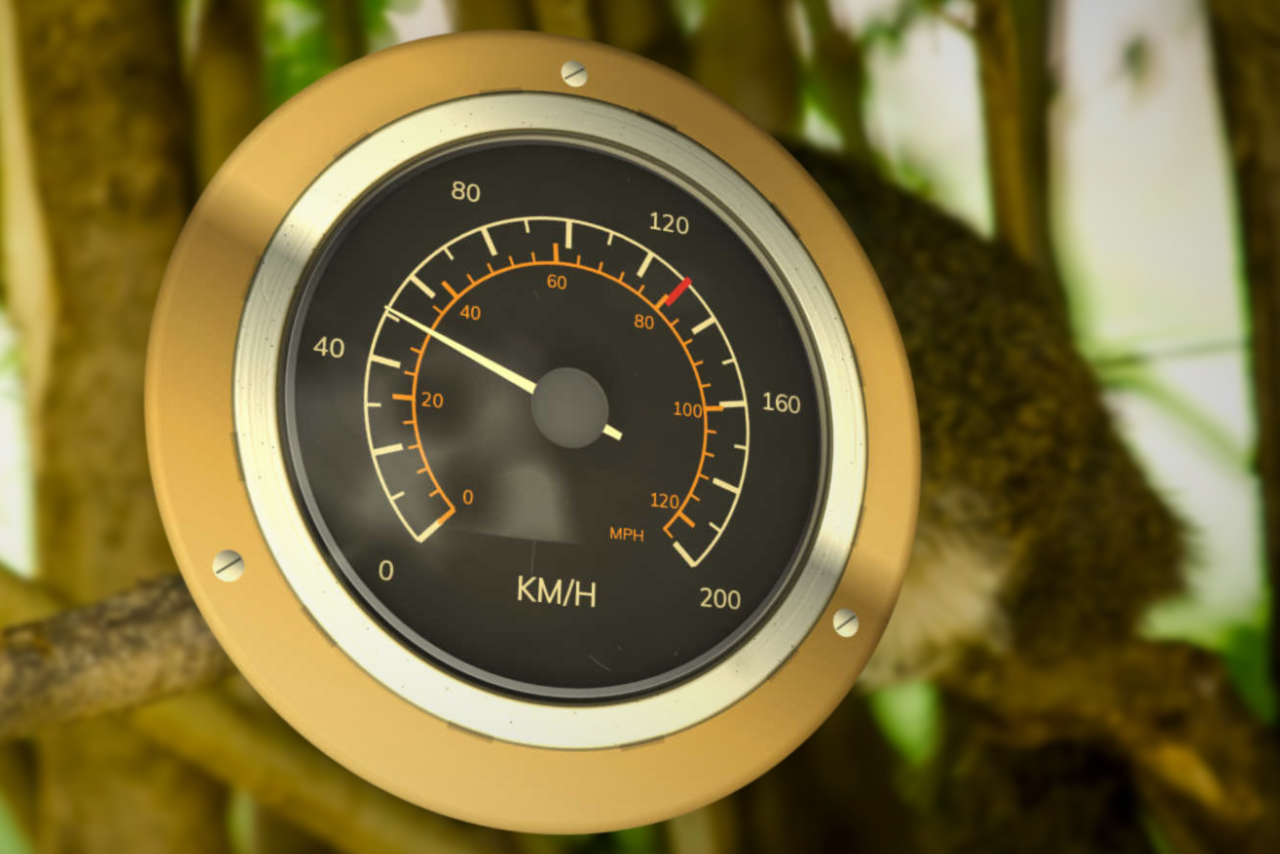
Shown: **50** km/h
